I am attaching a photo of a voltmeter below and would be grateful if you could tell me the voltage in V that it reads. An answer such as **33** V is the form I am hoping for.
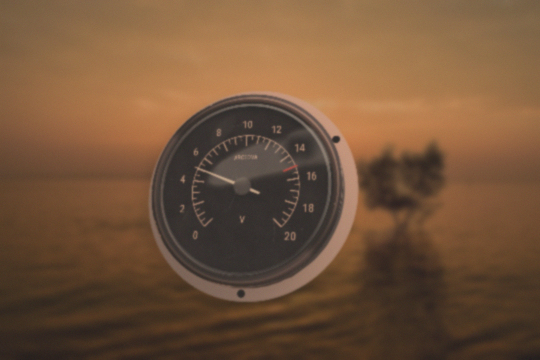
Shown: **5** V
